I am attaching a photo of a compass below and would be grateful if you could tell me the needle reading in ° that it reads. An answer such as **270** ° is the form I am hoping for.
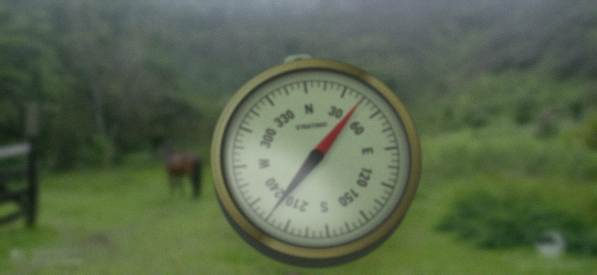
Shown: **45** °
